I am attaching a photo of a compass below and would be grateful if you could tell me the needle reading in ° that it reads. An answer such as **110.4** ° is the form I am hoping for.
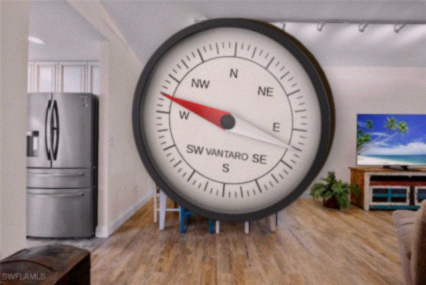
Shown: **285** °
